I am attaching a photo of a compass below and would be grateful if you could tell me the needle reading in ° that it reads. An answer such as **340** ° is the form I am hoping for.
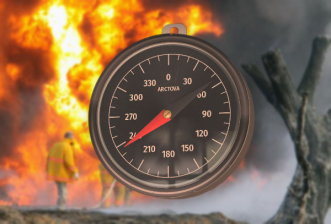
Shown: **235** °
